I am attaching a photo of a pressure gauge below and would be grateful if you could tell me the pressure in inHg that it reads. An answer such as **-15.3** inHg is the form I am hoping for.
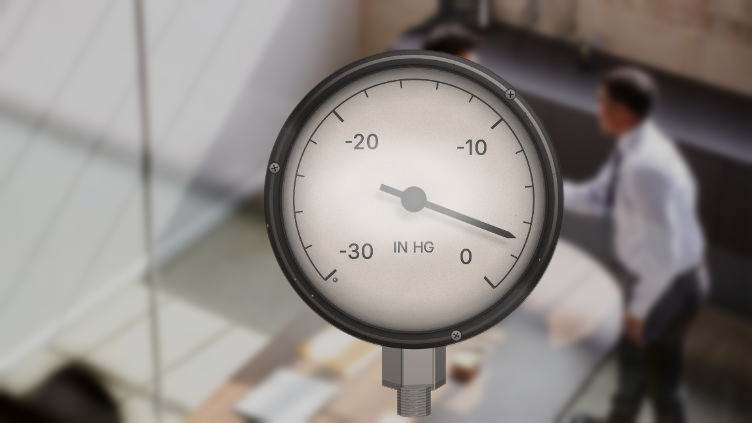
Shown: **-3** inHg
